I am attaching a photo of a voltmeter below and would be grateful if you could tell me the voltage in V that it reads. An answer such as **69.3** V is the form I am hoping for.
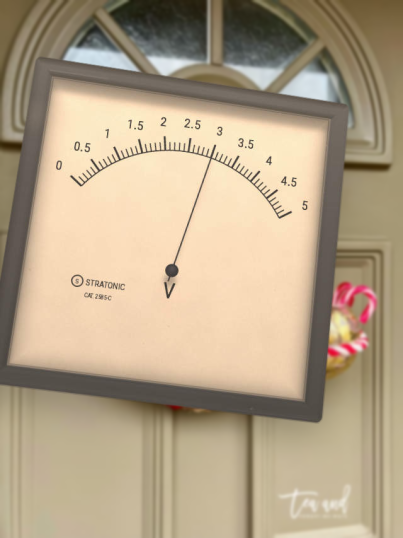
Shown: **3** V
